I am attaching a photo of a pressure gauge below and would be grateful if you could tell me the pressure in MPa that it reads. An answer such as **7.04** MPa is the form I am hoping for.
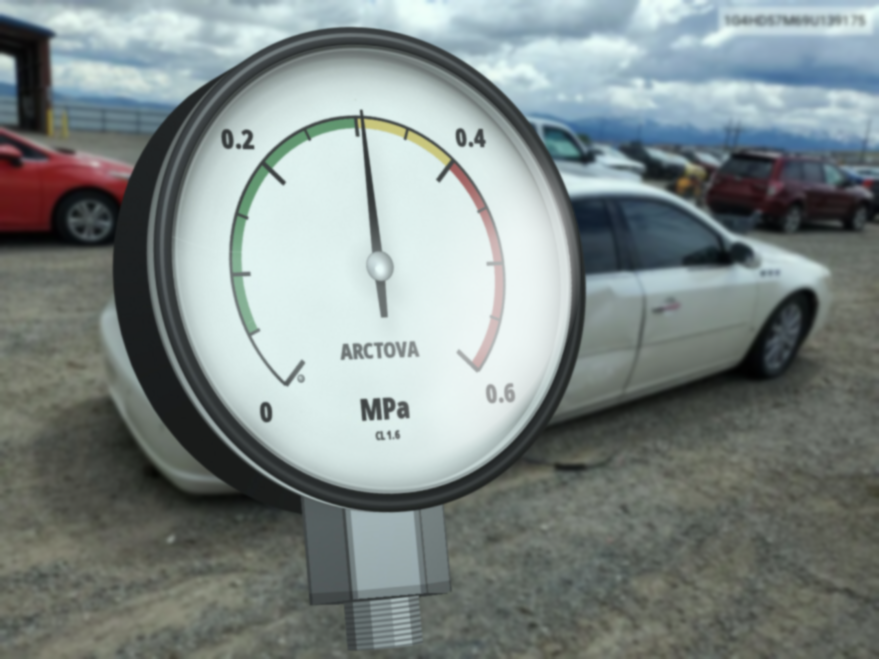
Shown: **0.3** MPa
